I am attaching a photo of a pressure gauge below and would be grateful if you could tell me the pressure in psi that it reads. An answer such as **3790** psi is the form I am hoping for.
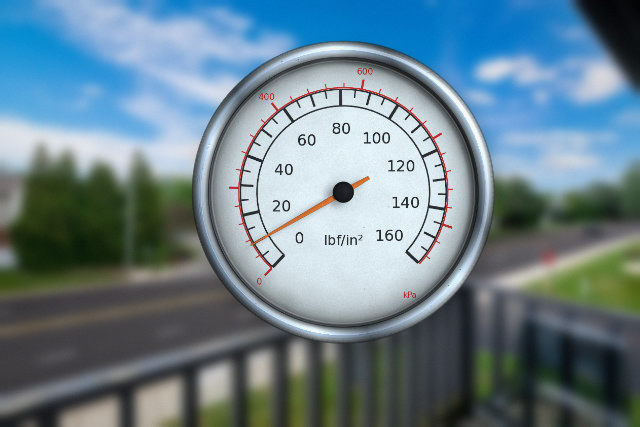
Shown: **10** psi
